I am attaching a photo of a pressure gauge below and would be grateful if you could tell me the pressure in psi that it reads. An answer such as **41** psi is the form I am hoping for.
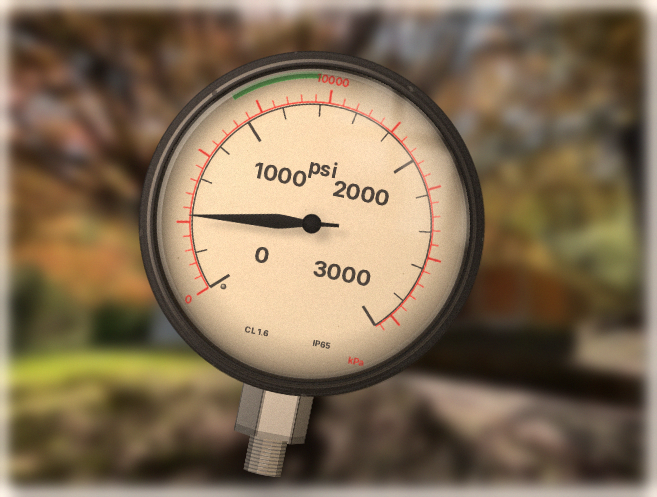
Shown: **400** psi
